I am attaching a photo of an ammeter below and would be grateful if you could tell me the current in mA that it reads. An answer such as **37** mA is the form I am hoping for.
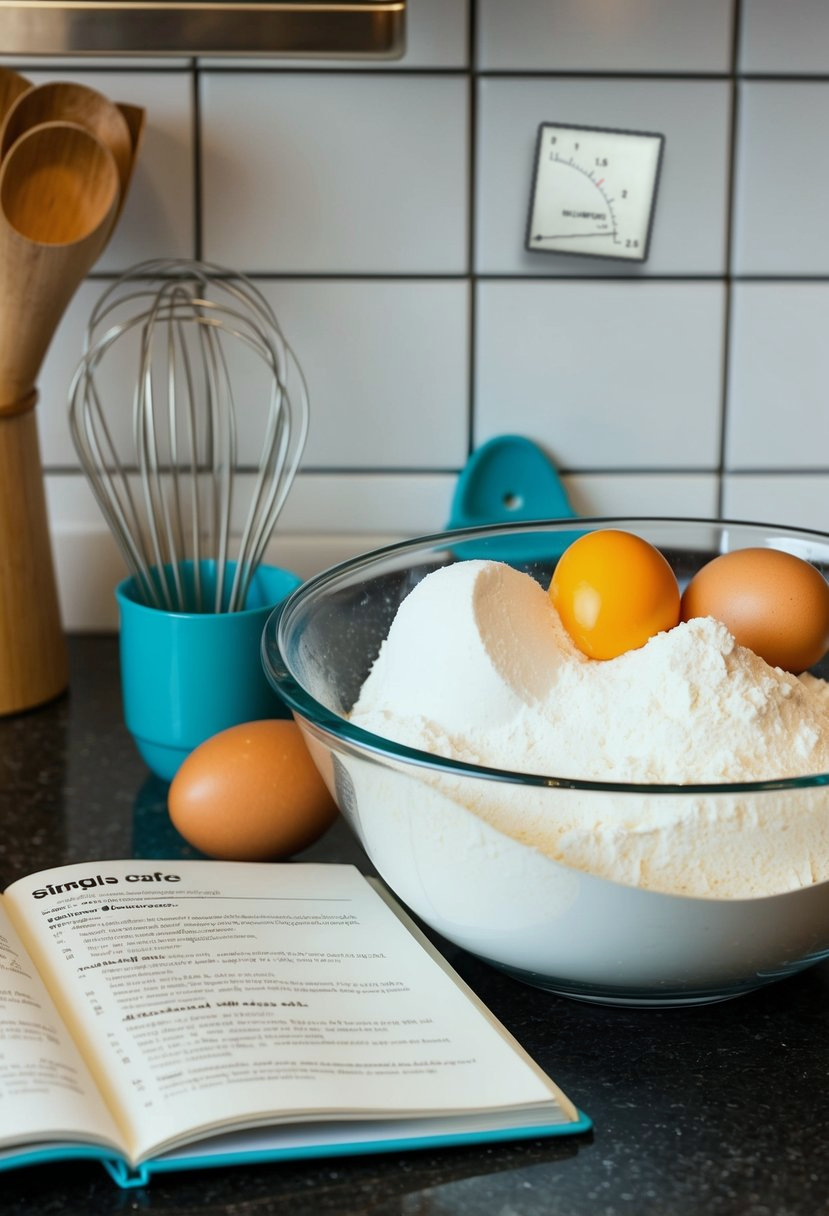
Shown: **2.4** mA
